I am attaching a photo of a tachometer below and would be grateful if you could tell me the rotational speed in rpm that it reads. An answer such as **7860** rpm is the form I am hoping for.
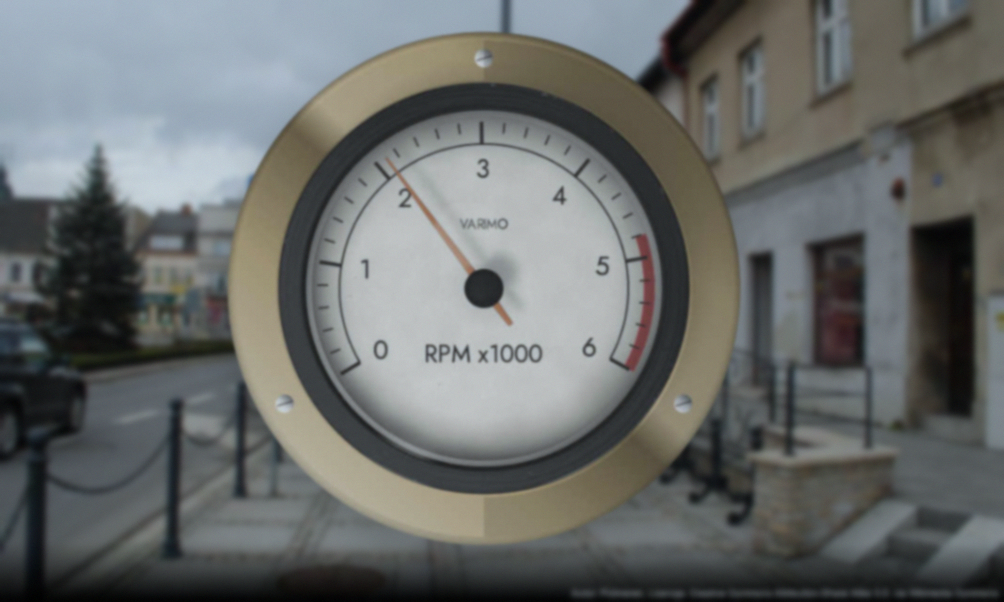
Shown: **2100** rpm
